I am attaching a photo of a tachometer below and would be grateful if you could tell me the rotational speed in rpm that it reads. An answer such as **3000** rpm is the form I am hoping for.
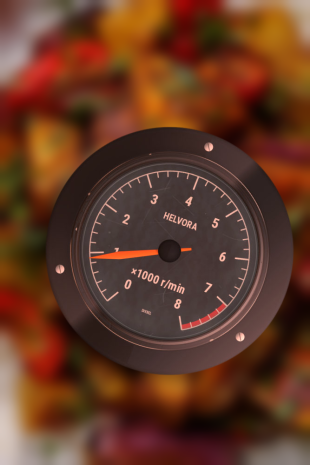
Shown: **900** rpm
